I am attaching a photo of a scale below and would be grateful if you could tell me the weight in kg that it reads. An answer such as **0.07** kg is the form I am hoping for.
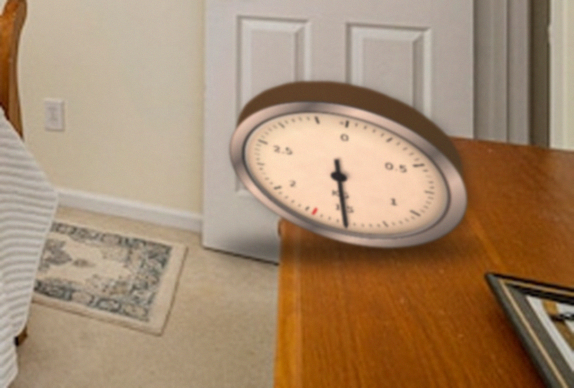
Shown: **1.5** kg
